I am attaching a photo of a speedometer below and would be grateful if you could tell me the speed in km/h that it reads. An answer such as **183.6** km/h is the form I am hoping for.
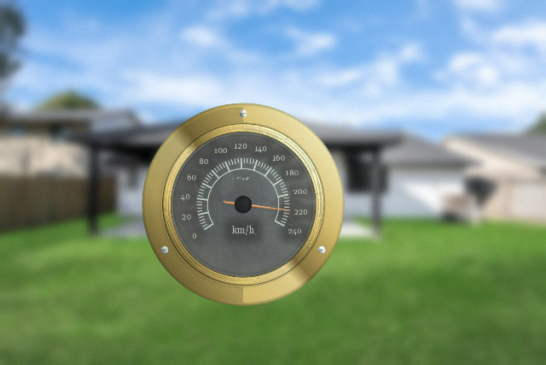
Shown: **220** km/h
